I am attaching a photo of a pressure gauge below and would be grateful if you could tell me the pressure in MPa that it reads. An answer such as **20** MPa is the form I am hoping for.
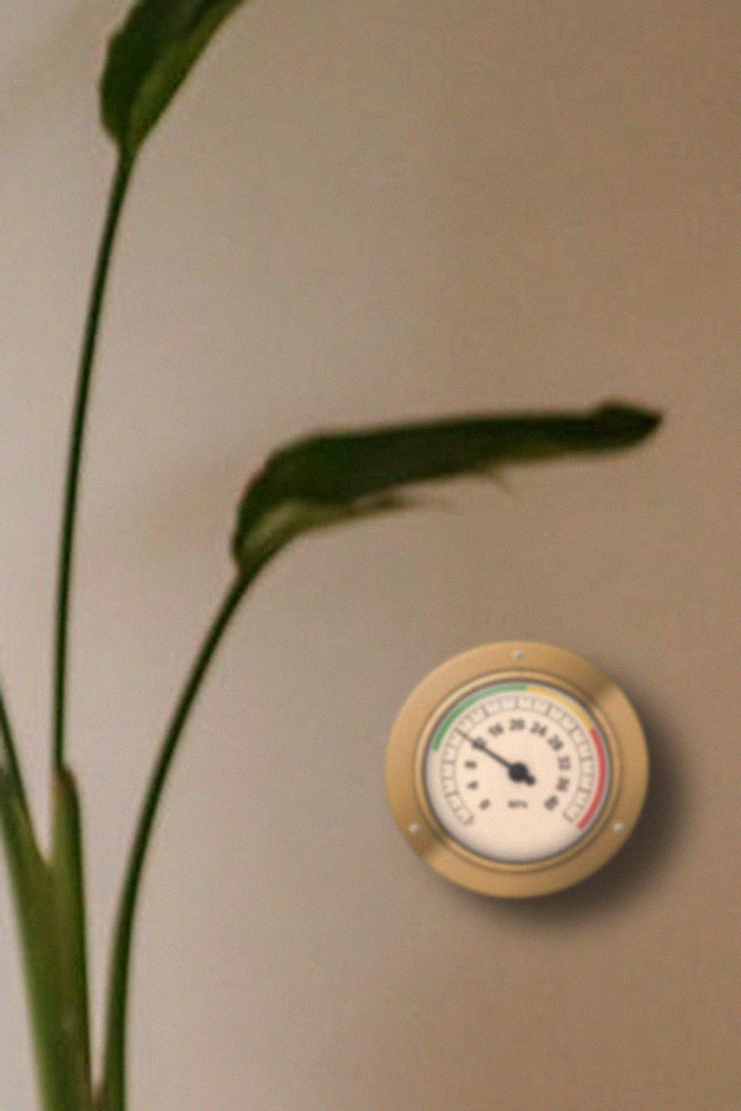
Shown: **12** MPa
